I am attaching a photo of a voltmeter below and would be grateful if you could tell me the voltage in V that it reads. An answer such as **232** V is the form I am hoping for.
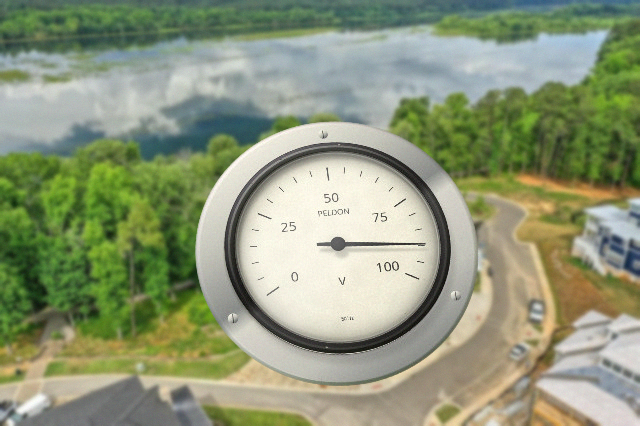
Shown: **90** V
